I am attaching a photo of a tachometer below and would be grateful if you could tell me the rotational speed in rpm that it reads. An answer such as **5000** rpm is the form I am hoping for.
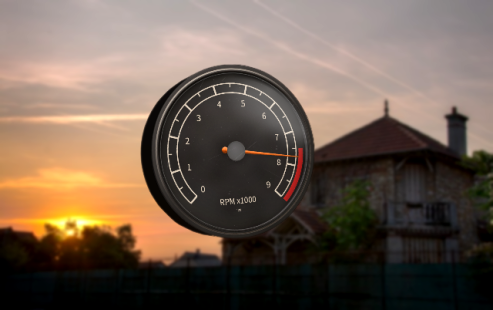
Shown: **7750** rpm
